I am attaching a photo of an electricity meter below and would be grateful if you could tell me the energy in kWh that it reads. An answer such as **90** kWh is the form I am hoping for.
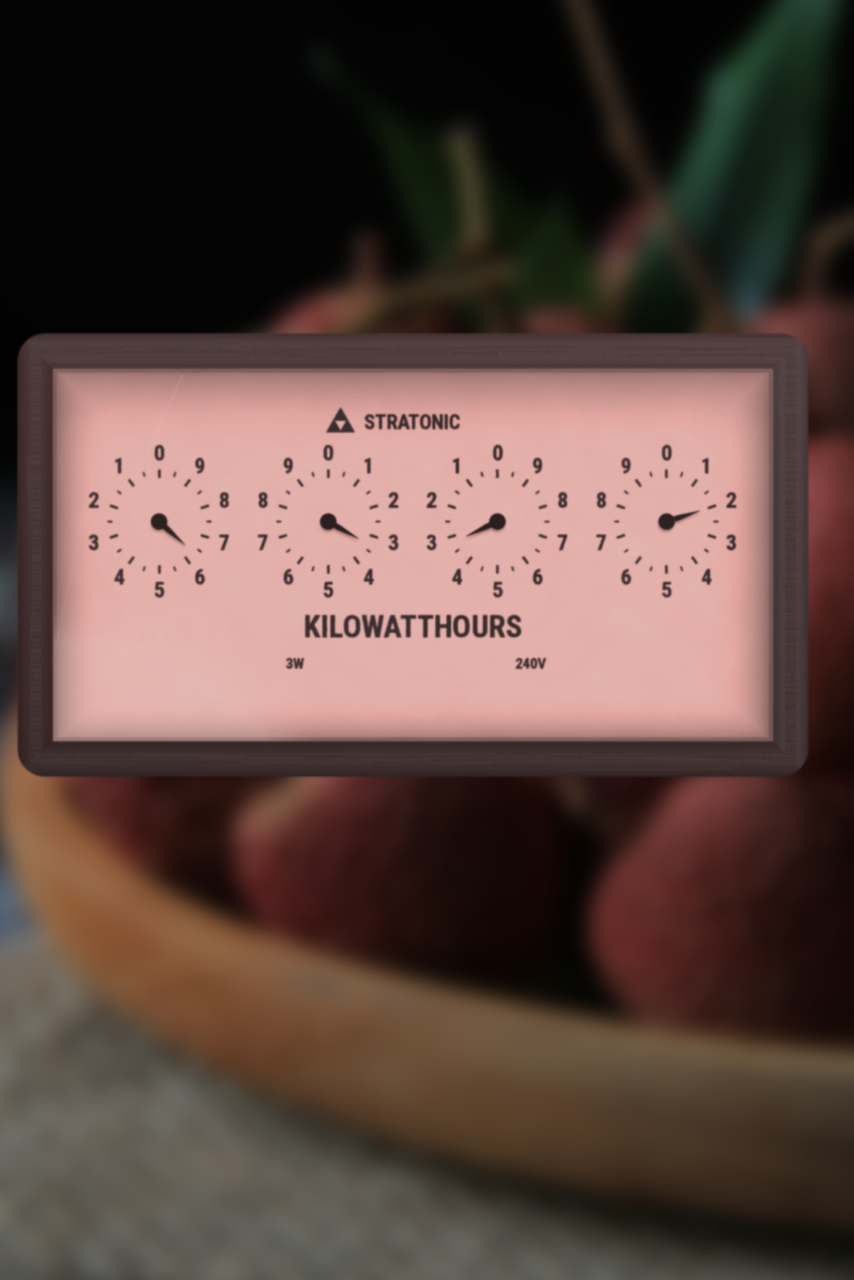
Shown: **6332** kWh
